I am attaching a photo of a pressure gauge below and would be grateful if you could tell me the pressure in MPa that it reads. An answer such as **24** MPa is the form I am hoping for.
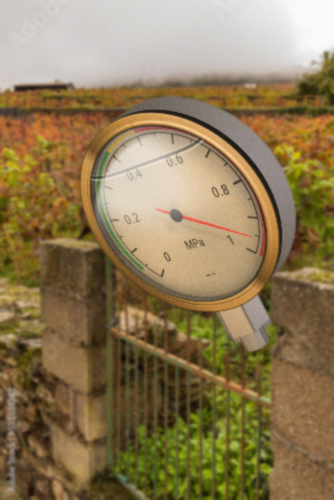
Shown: **0.95** MPa
